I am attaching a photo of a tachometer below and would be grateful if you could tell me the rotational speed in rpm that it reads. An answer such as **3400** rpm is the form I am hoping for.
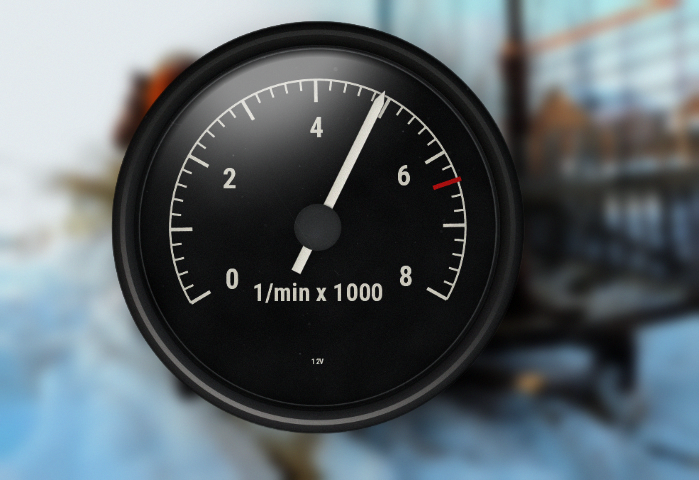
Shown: **4900** rpm
